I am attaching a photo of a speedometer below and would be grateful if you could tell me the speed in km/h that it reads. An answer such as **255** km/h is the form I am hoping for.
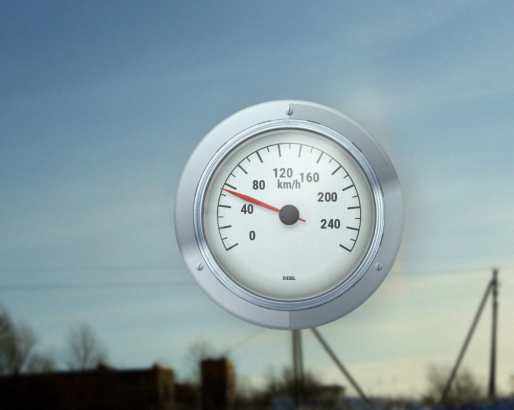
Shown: **55** km/h
